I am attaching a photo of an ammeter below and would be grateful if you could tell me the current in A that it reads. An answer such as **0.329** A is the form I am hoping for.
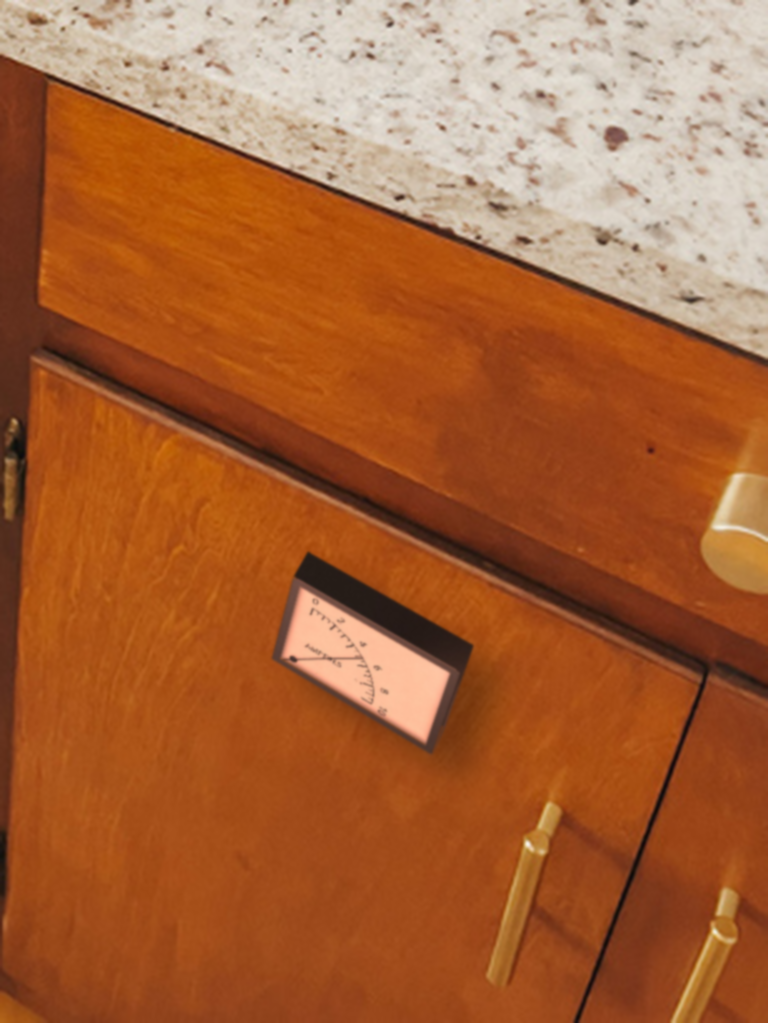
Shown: **5** A
